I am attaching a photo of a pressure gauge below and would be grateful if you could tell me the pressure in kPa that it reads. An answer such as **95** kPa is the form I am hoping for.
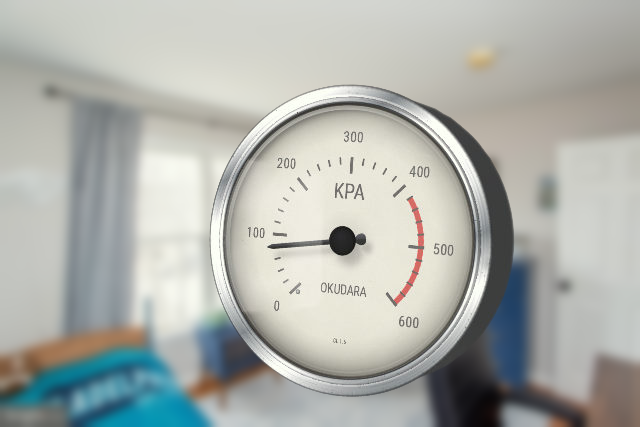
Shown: **80** kPa
